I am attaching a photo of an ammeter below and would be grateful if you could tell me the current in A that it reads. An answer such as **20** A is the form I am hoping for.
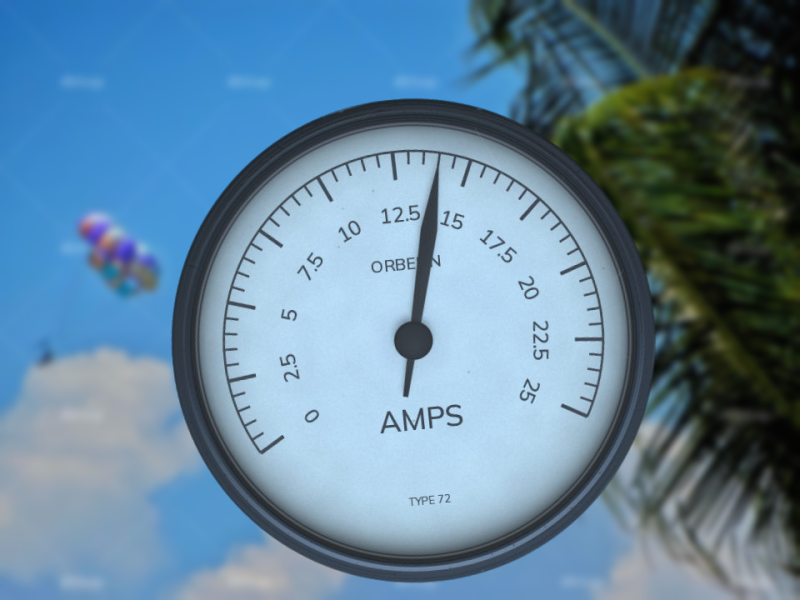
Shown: **14** A
